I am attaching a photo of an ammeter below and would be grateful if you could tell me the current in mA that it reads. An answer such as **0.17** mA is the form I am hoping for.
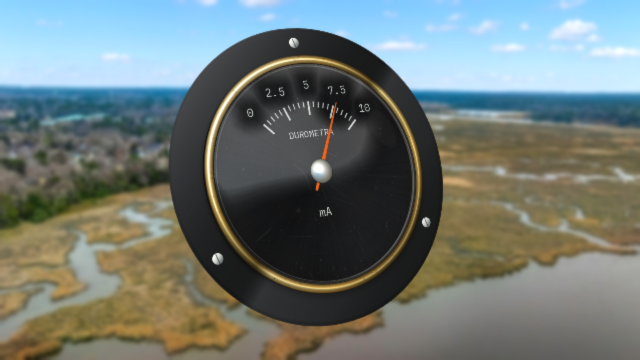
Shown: **7.5** mA
